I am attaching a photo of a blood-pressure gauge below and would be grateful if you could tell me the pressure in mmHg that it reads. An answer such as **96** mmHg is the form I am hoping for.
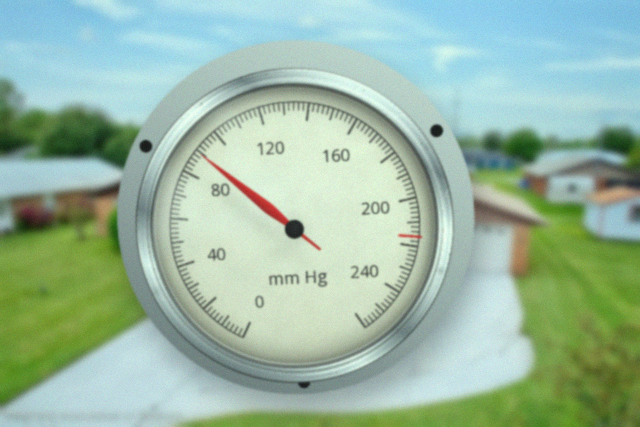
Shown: **90** mmHg
